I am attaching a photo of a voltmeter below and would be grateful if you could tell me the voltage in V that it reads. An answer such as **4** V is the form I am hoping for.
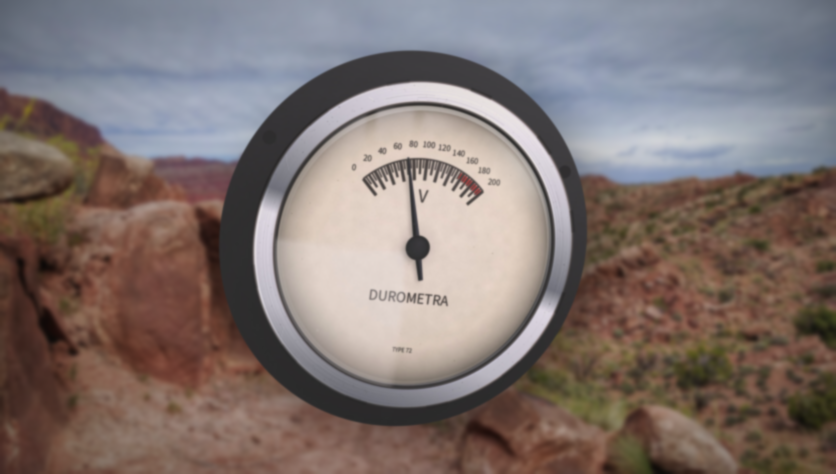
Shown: **70** V
